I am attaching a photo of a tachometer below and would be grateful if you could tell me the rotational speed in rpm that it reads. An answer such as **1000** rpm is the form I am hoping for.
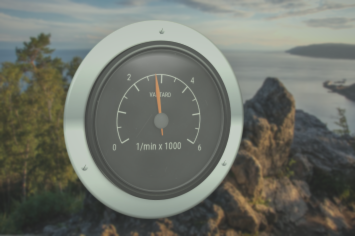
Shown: **2750** rpm
